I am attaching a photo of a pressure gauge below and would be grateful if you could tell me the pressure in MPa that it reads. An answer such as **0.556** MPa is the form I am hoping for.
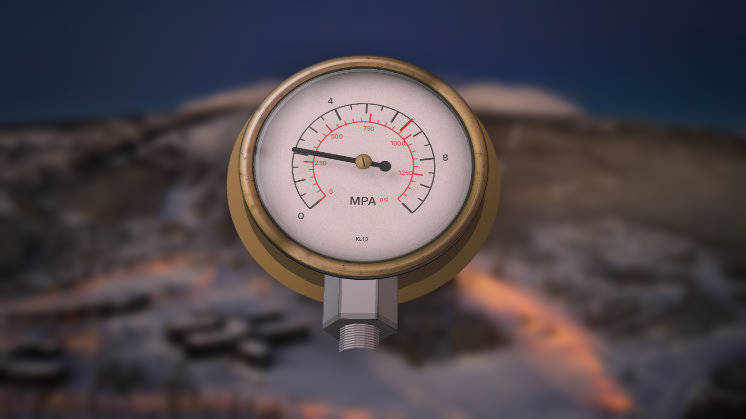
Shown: **2** MPa
